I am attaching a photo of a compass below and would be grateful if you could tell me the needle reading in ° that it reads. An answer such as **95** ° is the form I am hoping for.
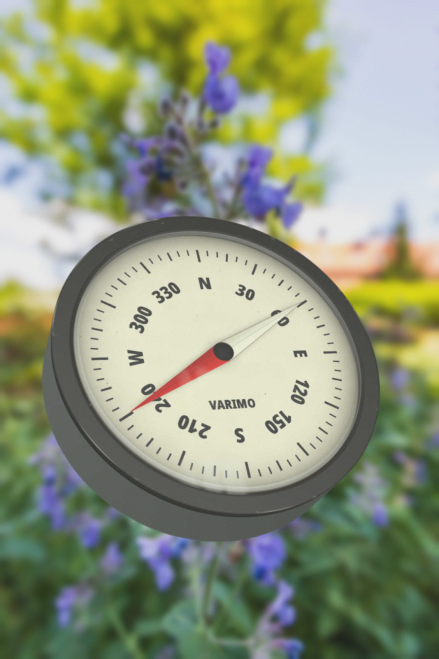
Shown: **240** °
